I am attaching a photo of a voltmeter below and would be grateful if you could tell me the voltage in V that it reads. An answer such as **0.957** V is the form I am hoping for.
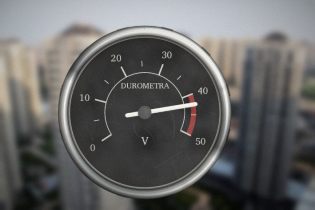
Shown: **42.5** V
